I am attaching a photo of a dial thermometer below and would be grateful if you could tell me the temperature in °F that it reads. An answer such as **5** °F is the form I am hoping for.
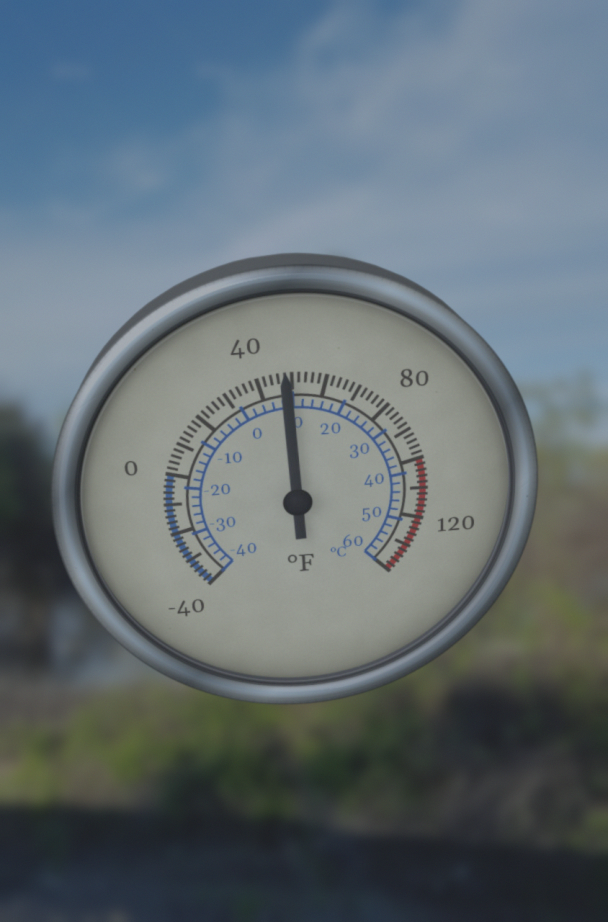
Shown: **48** °F
